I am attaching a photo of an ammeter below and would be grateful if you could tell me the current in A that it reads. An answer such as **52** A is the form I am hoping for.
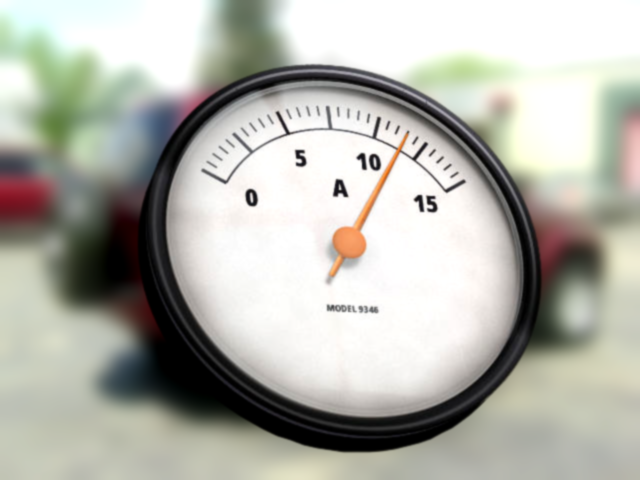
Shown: **11.5** A
